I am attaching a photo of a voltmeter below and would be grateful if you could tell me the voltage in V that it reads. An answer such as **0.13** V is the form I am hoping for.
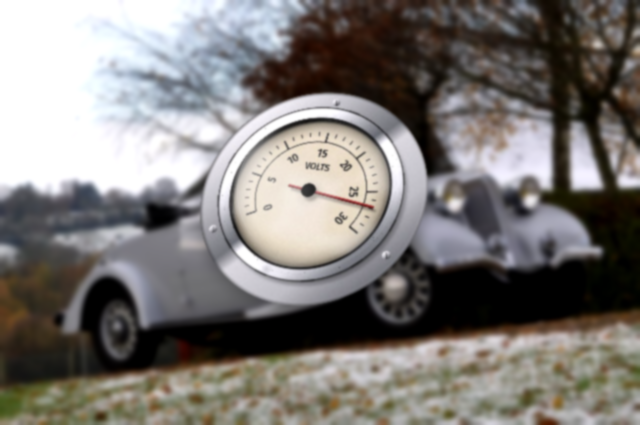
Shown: **27** V
